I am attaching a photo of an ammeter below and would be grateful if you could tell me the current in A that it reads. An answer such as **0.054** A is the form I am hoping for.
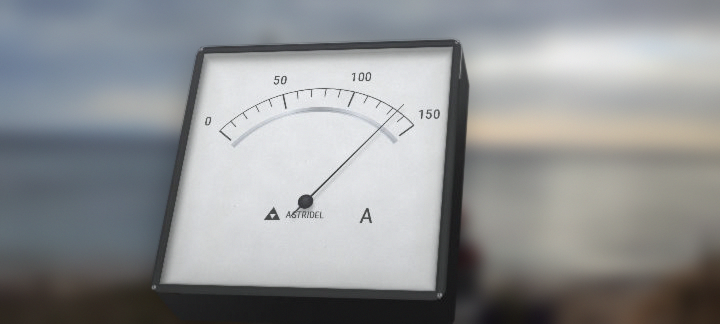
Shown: **135** A
